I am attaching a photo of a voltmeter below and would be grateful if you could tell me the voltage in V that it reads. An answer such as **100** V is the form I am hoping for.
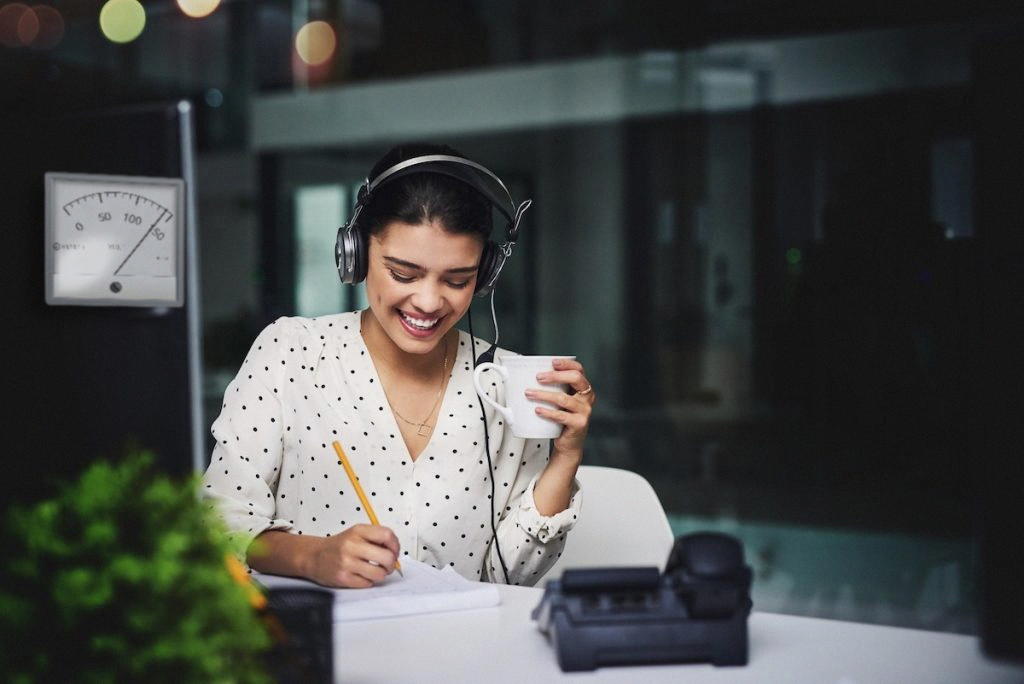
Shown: **140** V
